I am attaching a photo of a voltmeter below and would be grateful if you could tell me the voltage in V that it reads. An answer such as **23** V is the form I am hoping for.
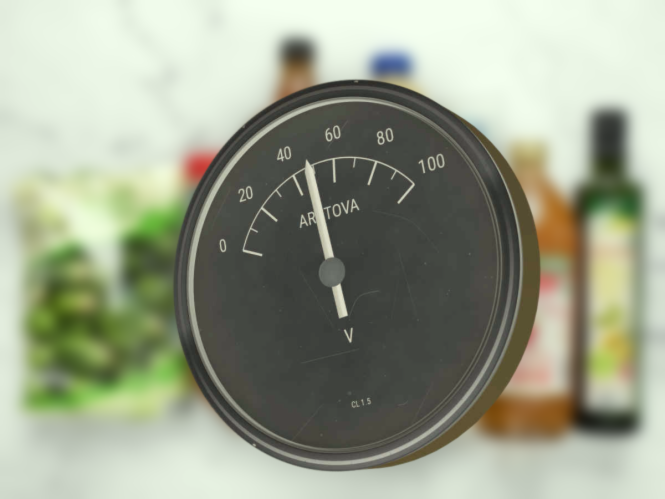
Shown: **50** V
